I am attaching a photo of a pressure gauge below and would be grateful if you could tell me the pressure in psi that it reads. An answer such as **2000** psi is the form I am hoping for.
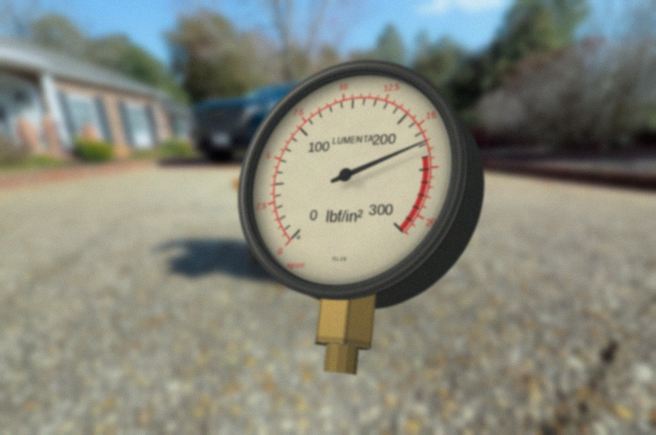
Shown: **230** psi
